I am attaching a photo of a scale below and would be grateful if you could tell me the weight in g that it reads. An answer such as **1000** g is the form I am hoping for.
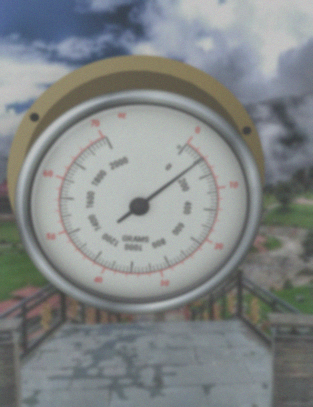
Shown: **100** g
